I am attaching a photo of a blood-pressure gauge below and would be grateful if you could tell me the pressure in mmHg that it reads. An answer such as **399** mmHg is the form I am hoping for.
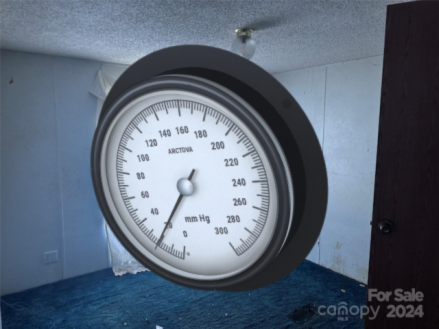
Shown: **20** mmHg
